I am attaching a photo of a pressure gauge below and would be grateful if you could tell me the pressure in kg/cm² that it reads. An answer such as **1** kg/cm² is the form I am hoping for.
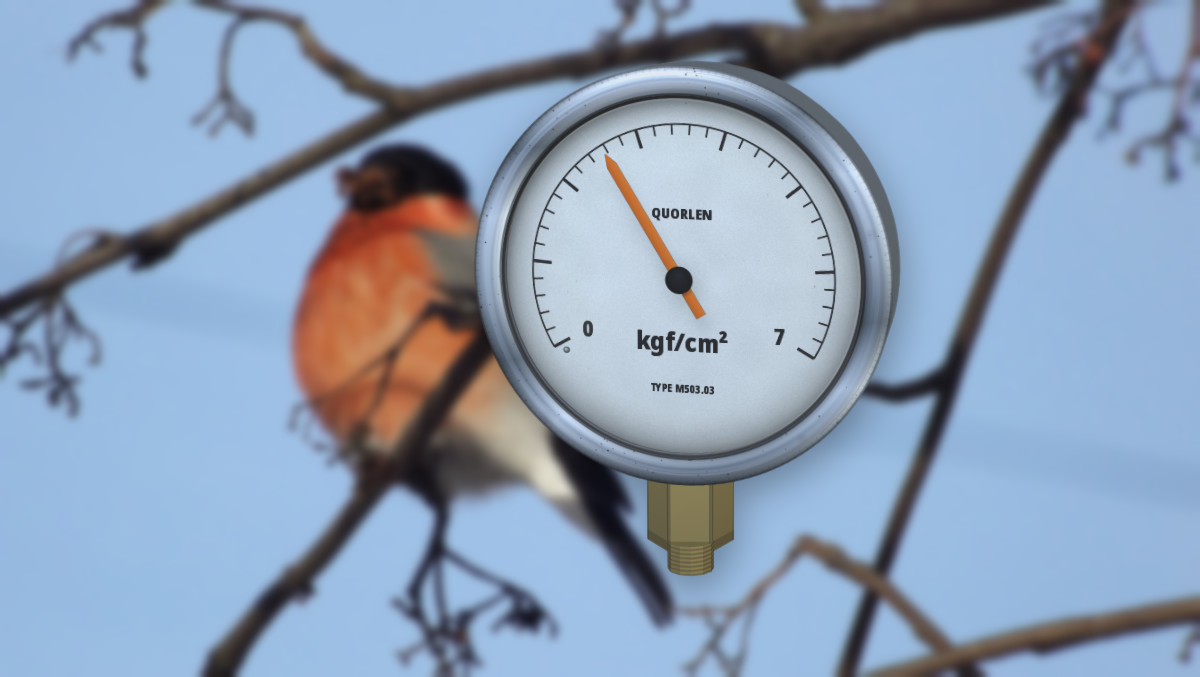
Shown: **2.6** kg/cm²
